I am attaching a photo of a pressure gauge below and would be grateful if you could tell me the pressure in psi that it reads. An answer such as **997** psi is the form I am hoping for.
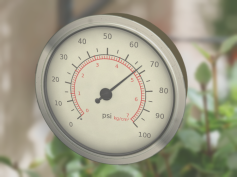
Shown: **67.5** psi
